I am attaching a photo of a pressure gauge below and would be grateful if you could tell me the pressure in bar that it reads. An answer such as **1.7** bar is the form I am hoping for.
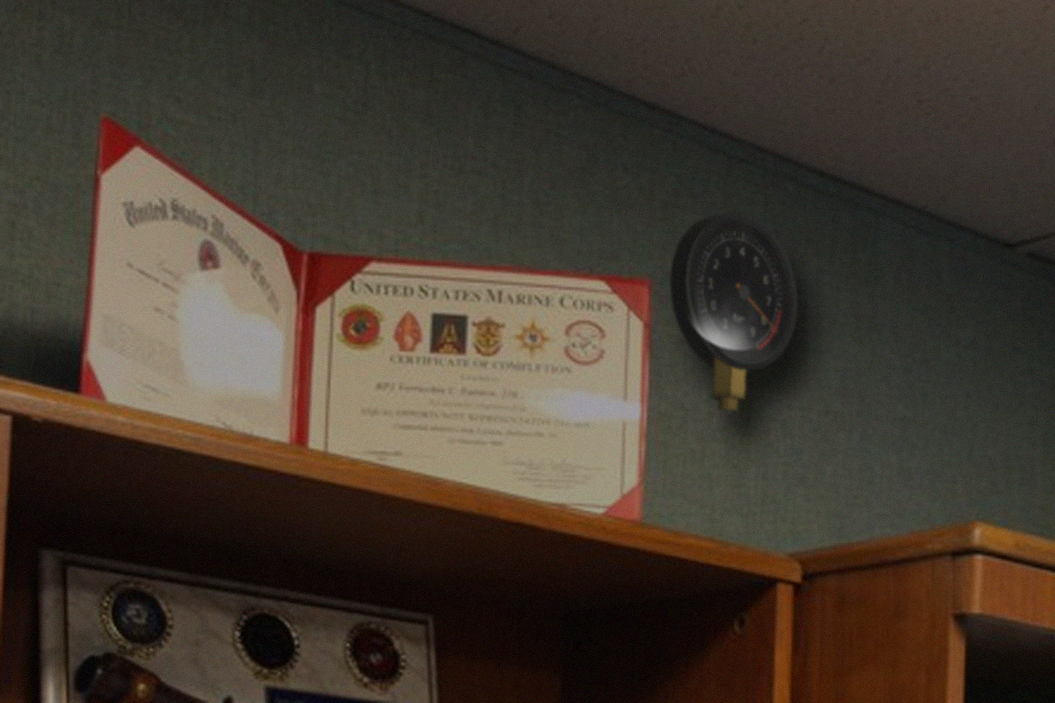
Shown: **8** bar
